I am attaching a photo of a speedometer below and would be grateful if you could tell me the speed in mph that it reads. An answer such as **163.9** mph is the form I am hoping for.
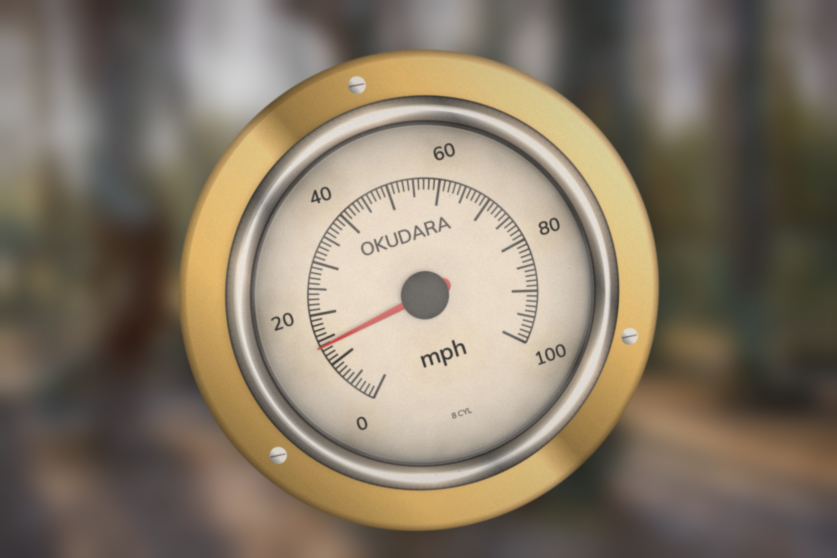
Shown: **14** mph
